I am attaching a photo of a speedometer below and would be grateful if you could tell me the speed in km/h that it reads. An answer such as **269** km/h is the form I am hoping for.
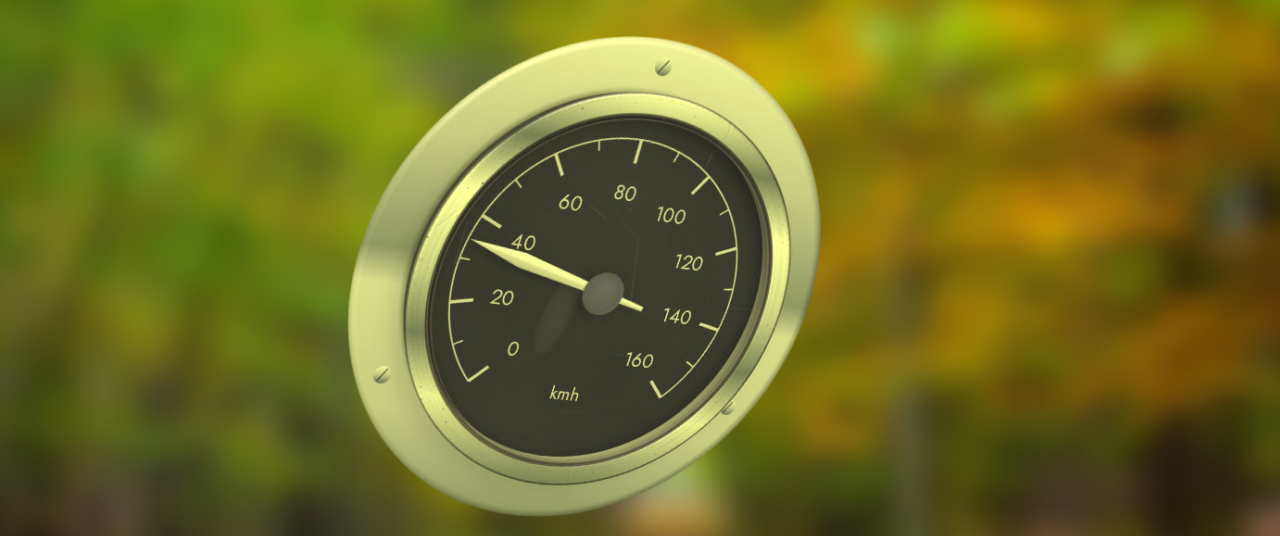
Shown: **35** km/h
